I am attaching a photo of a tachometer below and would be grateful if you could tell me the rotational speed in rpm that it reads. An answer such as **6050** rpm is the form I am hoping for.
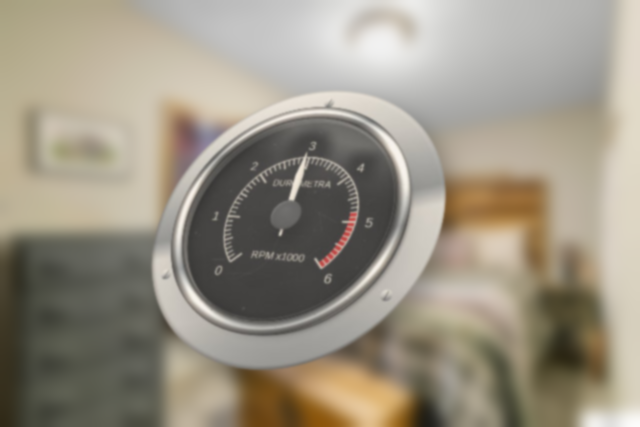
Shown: **3000** rpm
